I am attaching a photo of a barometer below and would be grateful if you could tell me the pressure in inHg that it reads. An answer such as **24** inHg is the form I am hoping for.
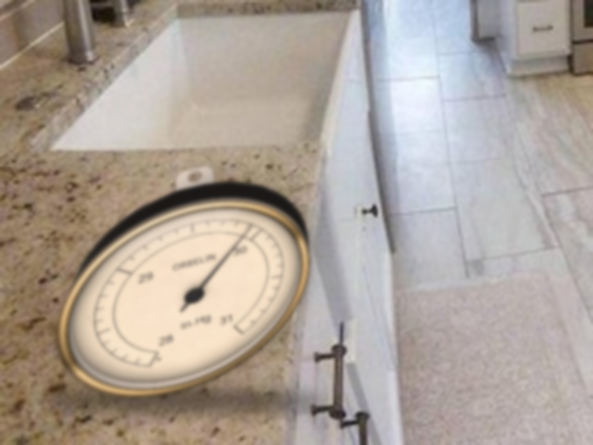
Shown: **29.9** inHg
